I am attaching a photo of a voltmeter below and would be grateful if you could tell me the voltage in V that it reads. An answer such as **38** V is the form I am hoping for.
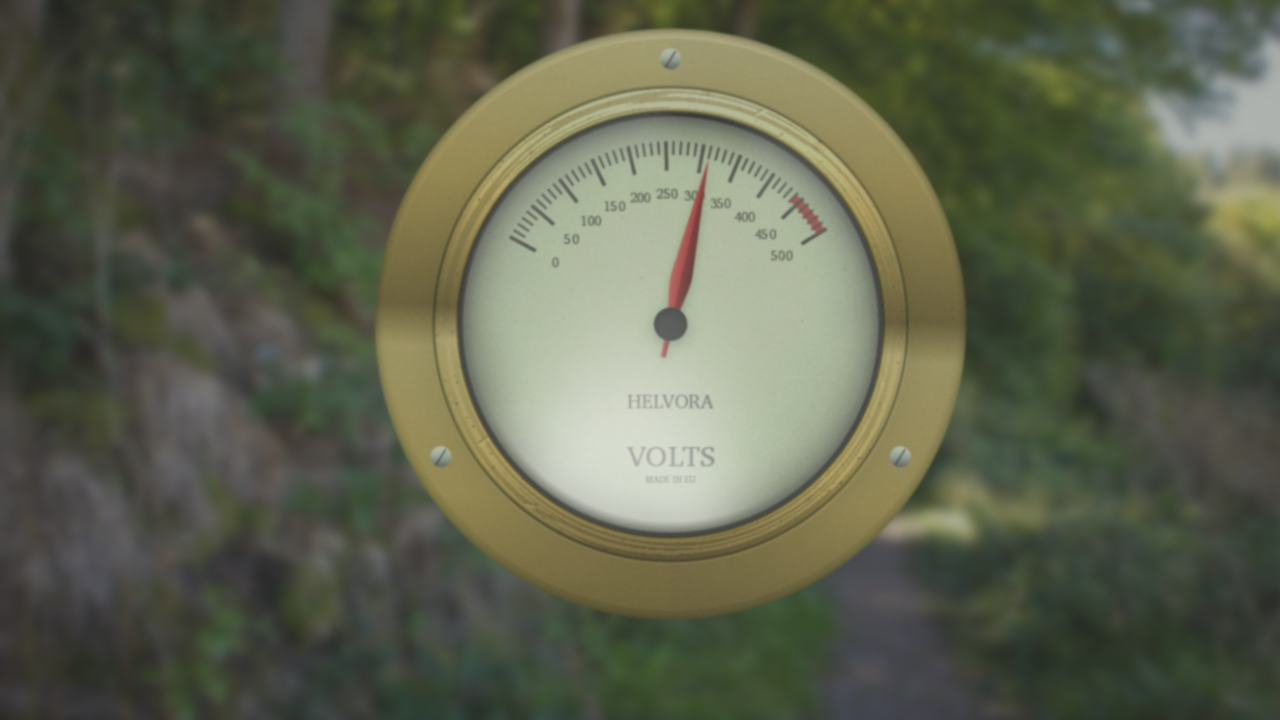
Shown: **310** V
